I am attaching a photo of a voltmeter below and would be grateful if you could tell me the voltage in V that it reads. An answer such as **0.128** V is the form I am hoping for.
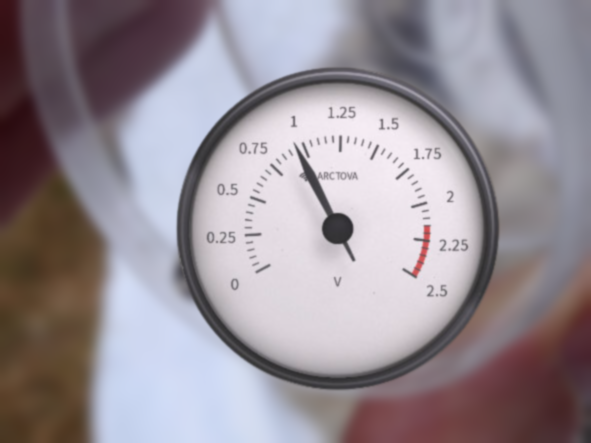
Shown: **0.95** V
